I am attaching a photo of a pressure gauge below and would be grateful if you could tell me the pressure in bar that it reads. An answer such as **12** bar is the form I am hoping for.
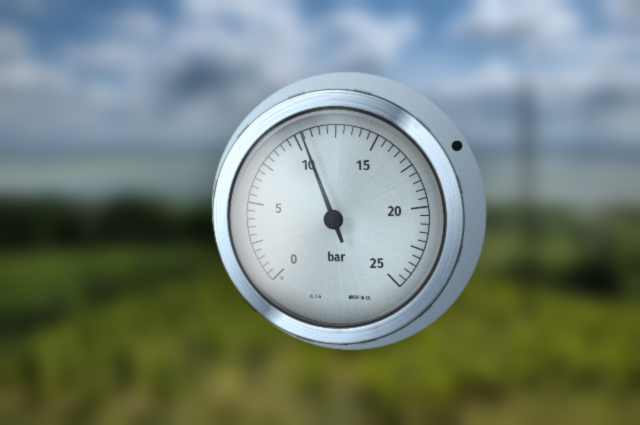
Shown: **10.5** bar
